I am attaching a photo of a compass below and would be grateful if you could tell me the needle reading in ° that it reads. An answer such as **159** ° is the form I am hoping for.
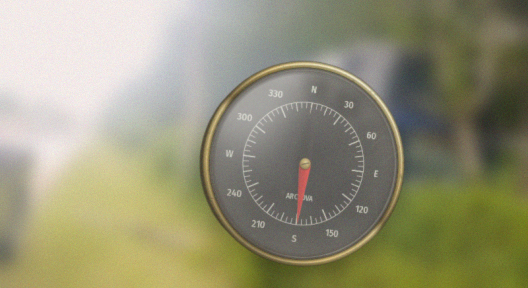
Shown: **180** °
